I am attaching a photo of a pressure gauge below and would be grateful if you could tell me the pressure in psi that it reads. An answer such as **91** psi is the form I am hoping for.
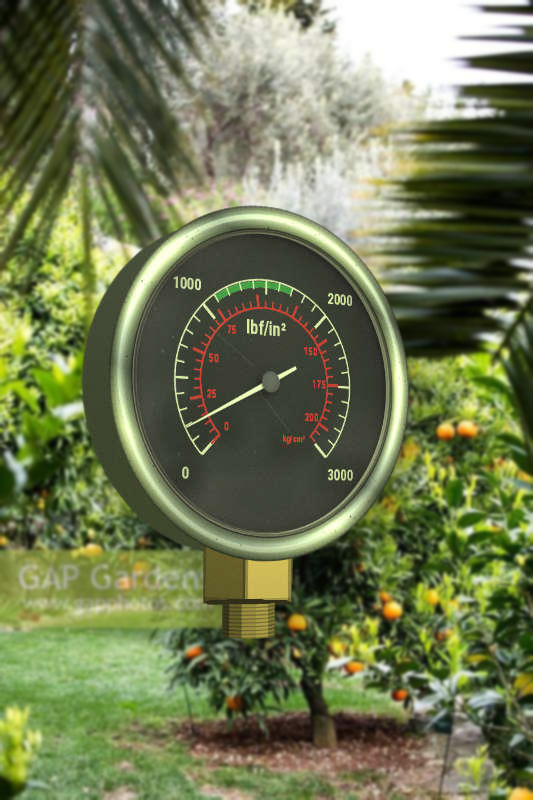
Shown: **200** psi
